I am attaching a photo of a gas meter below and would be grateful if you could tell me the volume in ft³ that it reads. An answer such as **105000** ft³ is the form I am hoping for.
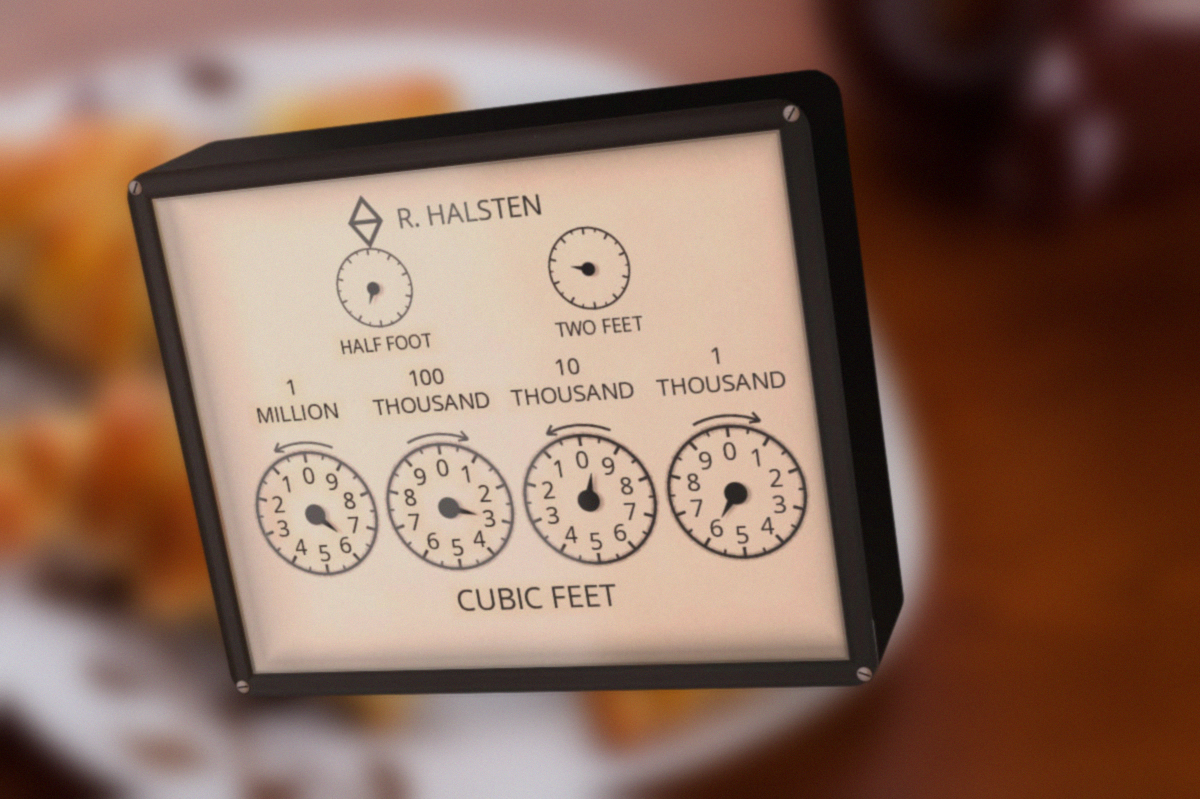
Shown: **629600** ft³
